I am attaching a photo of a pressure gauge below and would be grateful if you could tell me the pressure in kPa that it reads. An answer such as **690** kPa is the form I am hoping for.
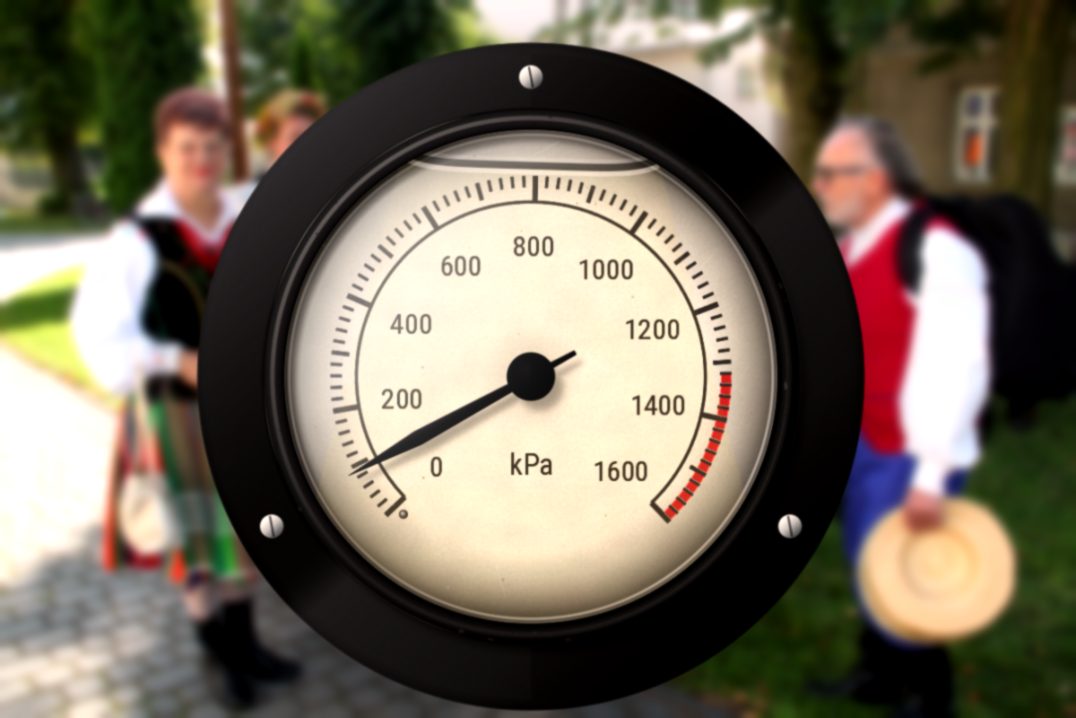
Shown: **90** kPa
